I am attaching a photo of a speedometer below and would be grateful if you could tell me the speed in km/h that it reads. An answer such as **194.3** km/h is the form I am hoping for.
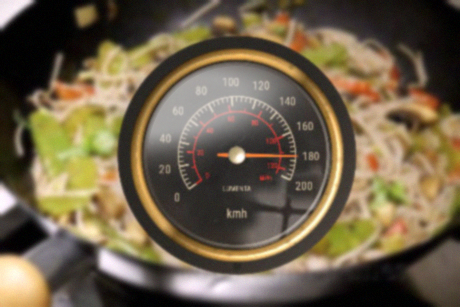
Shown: **180** km/h
